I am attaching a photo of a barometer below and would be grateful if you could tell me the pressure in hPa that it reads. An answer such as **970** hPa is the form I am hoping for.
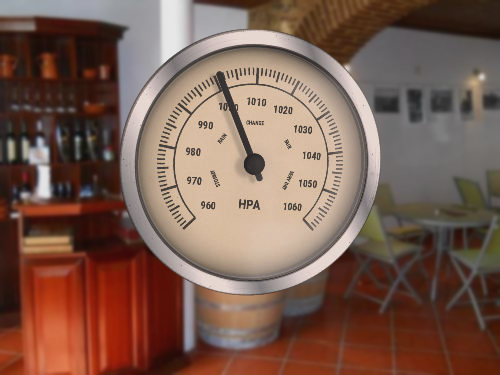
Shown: **1001** hPa
